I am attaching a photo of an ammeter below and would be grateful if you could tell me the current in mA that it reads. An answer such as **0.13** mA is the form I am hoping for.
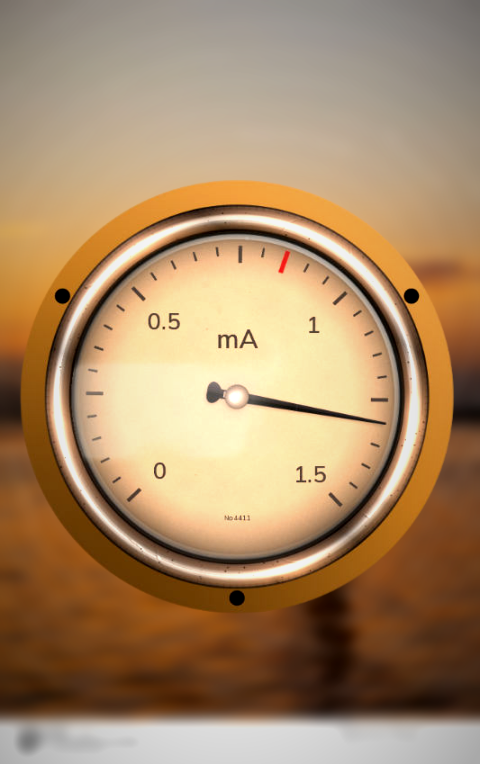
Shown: **1.3** mA
